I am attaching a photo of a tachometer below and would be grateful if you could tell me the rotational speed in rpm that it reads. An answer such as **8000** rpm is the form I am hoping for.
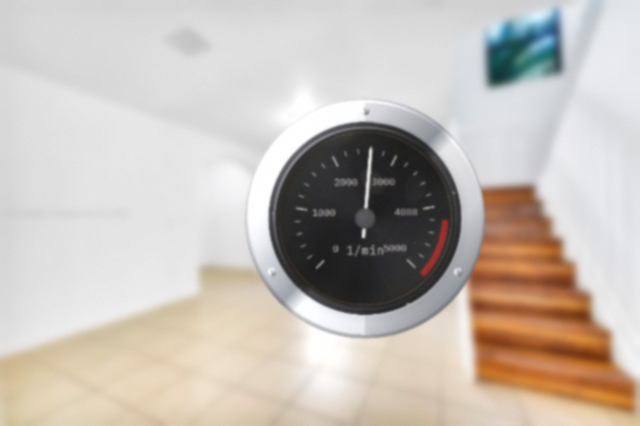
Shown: **2600** rpm
